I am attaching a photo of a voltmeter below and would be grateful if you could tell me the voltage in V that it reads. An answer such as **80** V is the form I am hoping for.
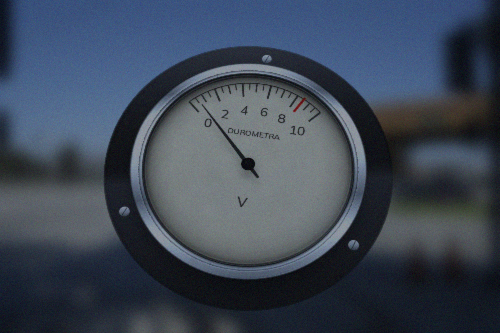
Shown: **0.5** V
